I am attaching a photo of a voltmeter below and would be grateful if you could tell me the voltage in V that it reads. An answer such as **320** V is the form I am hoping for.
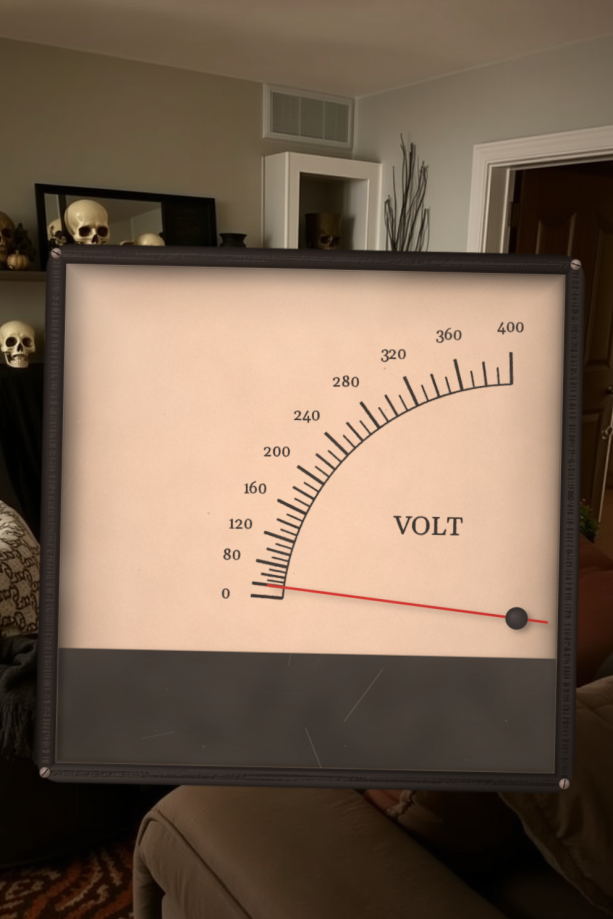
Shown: **40** V
